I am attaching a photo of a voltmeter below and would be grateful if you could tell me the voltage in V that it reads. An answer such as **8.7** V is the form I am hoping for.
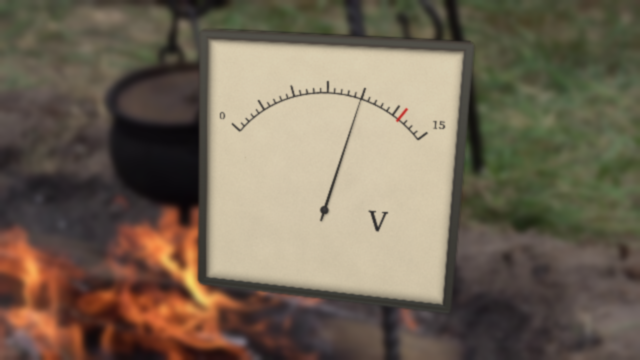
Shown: **10** V
